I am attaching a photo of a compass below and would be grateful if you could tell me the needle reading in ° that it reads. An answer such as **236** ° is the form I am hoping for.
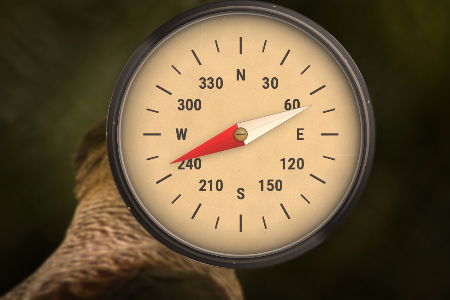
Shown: **247.5** °
